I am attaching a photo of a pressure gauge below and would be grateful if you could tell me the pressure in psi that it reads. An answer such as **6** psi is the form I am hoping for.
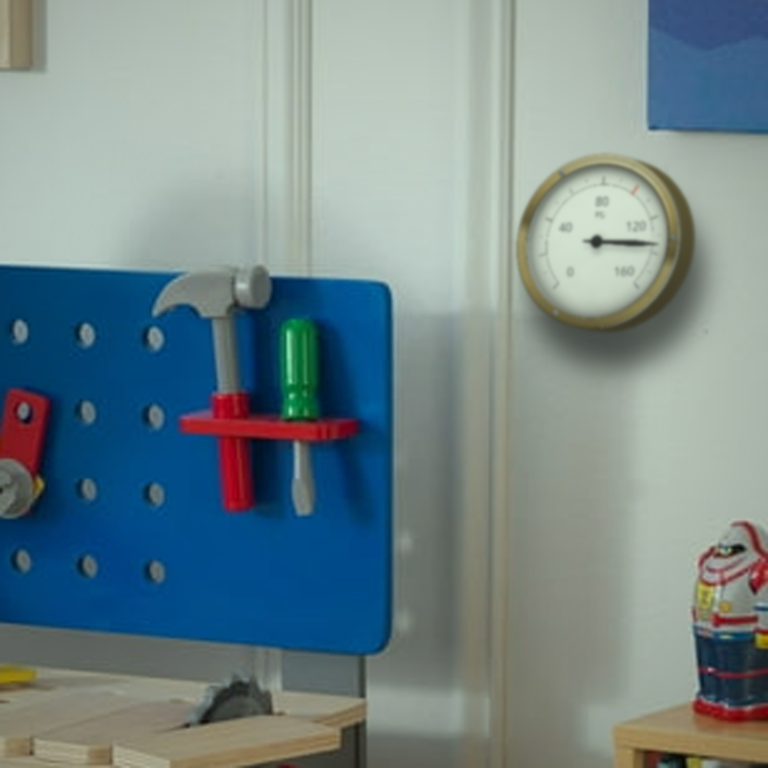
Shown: **135** psi
